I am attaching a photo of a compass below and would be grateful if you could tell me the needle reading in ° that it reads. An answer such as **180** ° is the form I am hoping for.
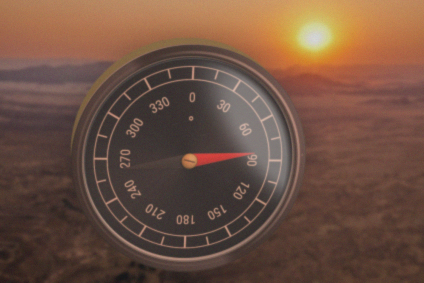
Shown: **82.5** °
